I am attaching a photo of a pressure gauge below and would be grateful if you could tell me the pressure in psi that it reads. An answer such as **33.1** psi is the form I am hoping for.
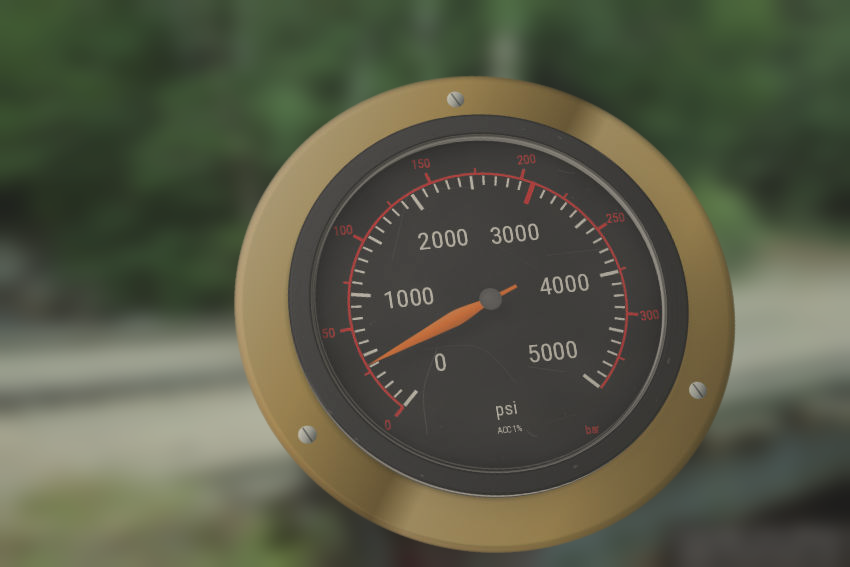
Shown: **400** psi
